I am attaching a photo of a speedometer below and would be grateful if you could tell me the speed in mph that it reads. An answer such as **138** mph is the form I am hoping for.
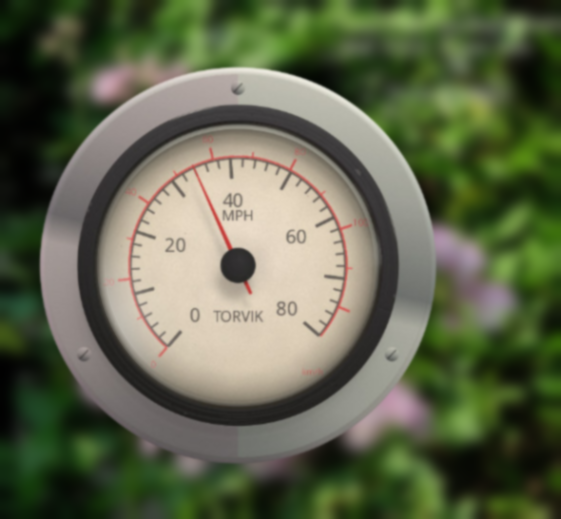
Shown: **34** mph
